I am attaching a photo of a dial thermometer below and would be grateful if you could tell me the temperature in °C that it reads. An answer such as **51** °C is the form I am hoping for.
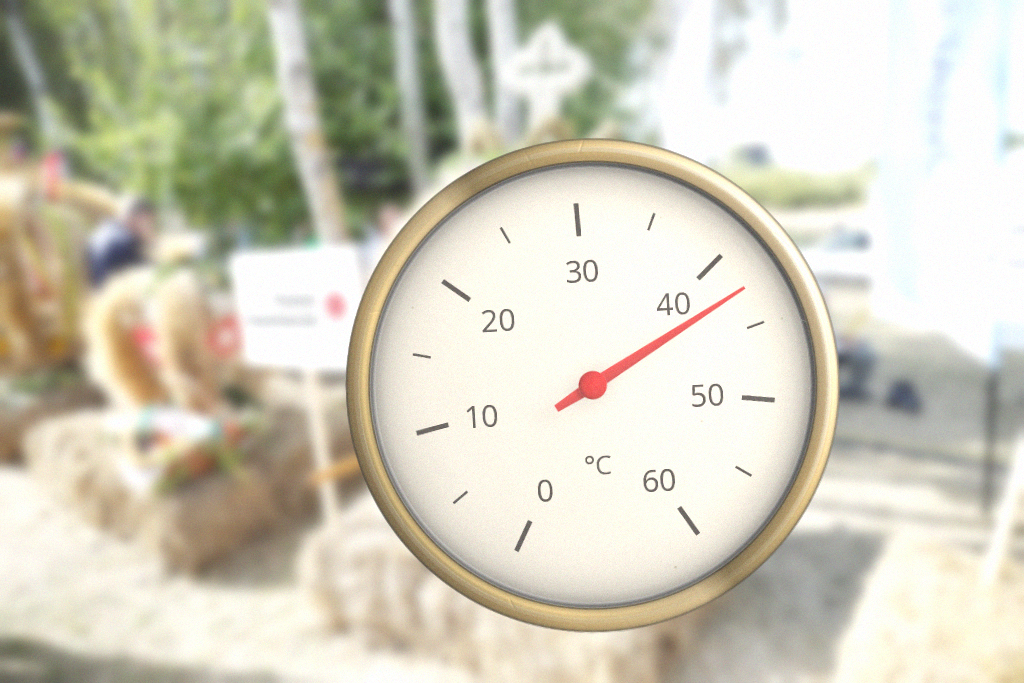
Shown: **42.5** °C
